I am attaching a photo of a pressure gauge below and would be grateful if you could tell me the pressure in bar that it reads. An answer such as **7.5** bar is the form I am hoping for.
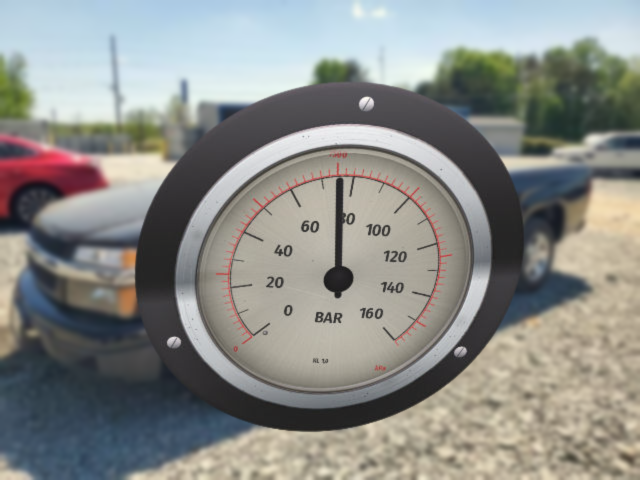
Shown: **75** bar
